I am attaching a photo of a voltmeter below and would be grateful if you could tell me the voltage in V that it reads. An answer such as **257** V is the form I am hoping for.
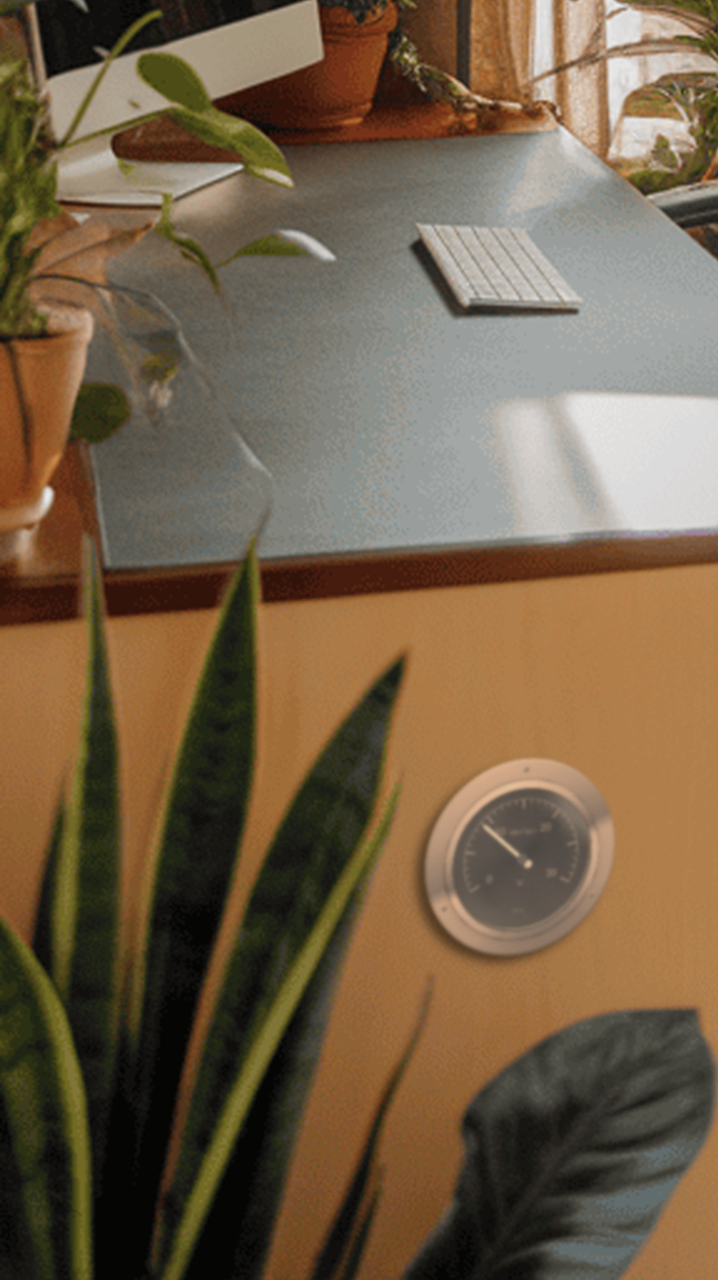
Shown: **9** V
